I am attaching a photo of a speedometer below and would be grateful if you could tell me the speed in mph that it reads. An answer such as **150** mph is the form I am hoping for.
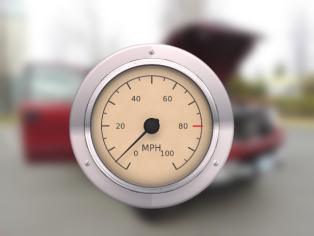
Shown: **5** mph
